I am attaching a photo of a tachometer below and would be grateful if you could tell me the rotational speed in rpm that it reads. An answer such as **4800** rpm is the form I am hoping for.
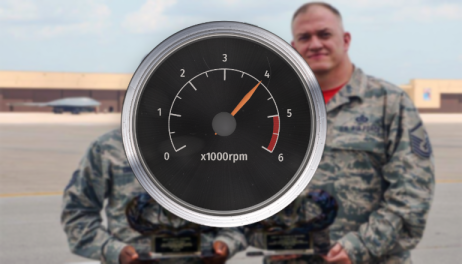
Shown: **4000** rpm
